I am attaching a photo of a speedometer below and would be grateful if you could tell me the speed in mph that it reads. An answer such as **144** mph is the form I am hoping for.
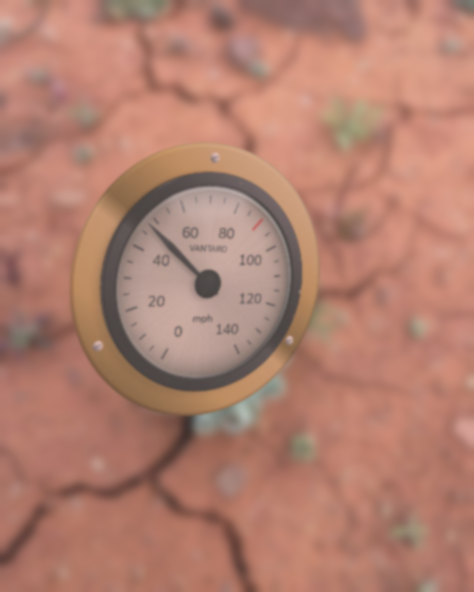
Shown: **47.5** mph
